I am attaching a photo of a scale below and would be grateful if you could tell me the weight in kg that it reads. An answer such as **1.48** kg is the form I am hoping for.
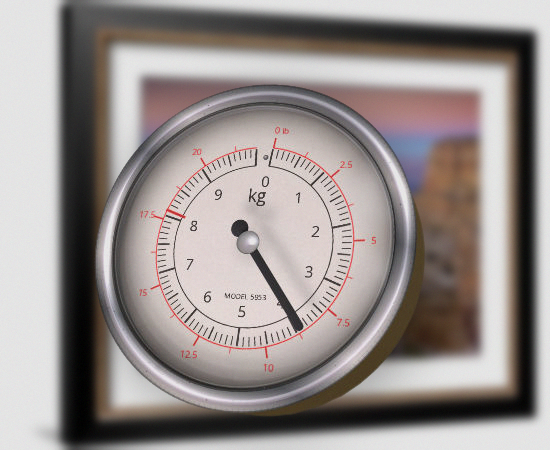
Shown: **3.9** kg
